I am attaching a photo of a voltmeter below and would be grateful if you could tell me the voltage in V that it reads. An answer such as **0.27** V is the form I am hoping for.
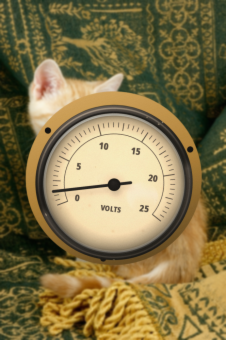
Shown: **1.5** V
